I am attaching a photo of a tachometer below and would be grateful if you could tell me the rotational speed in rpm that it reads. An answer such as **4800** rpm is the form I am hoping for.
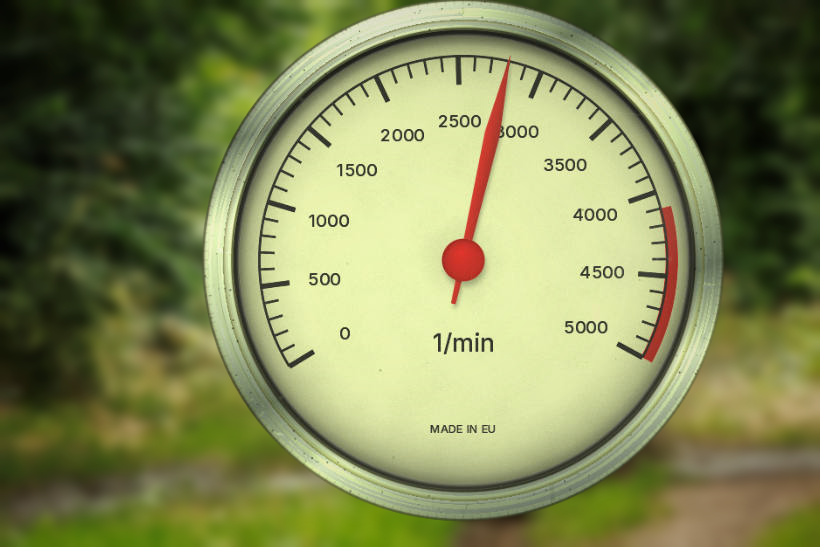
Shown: **2800** rpm
